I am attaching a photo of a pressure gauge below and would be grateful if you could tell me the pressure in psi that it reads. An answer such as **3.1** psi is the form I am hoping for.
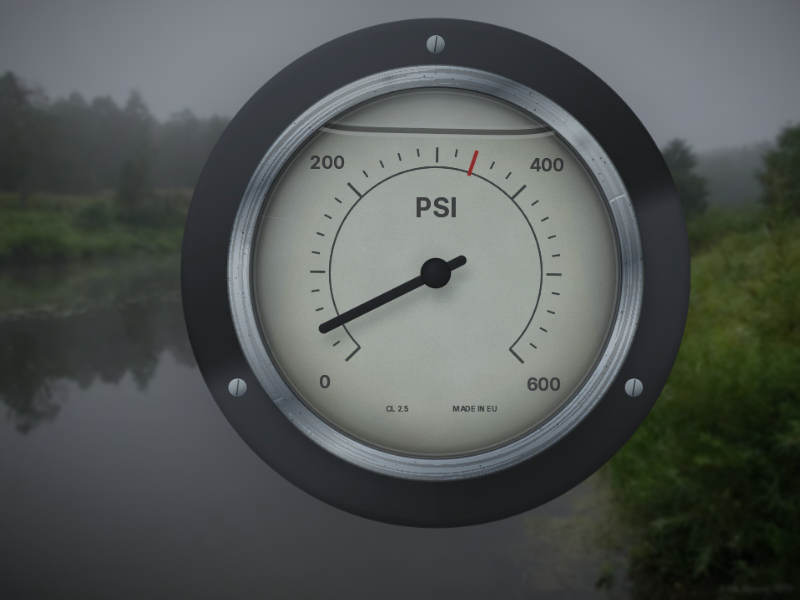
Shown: **40** psi
